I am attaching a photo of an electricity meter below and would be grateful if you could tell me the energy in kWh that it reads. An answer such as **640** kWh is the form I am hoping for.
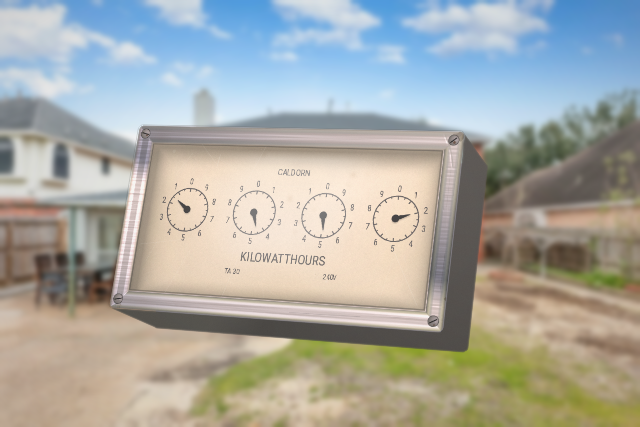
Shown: **1452** kWh
